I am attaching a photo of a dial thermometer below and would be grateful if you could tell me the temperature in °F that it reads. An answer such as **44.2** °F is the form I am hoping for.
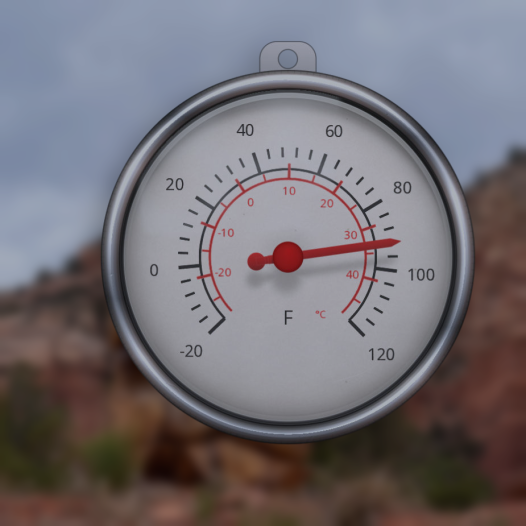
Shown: **92** °F
